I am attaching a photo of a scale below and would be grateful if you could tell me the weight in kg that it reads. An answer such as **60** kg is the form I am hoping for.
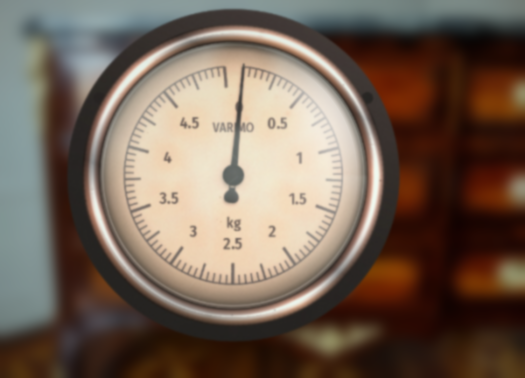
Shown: **0** kg
